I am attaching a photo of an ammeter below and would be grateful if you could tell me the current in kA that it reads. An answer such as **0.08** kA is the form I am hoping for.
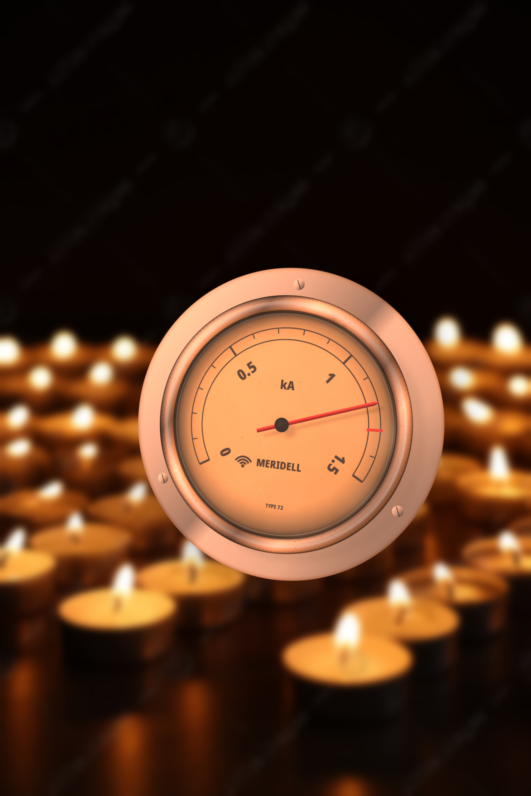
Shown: **1.2** kA
